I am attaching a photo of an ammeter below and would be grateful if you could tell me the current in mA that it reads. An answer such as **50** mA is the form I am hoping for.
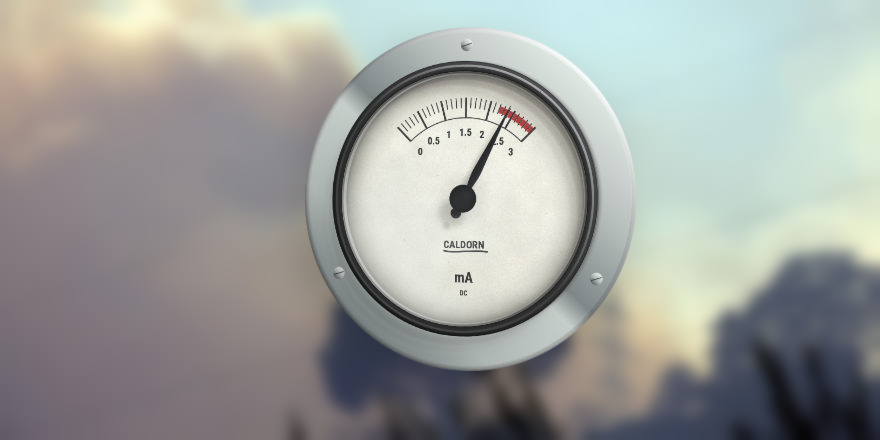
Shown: **2.4** mA
